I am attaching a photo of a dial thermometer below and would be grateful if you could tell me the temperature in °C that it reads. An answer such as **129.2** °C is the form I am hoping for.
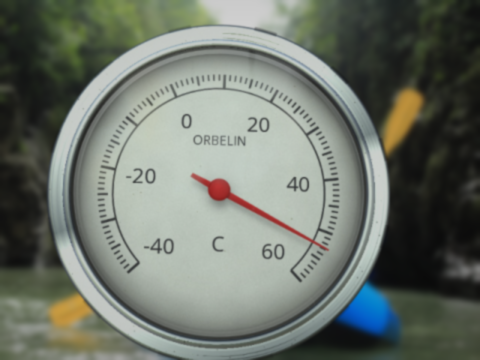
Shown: **53** °C
